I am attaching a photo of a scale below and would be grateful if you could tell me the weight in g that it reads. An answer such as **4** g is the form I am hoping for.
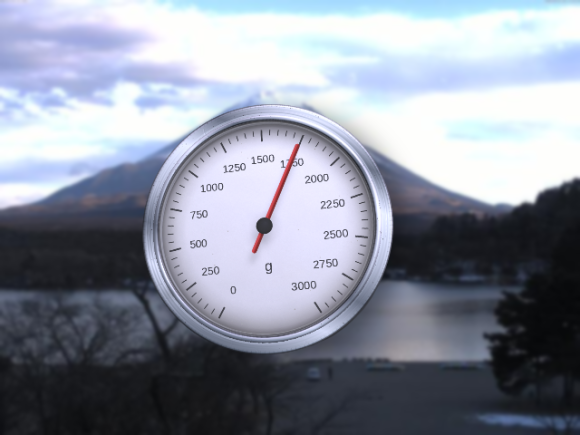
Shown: **1750** g
